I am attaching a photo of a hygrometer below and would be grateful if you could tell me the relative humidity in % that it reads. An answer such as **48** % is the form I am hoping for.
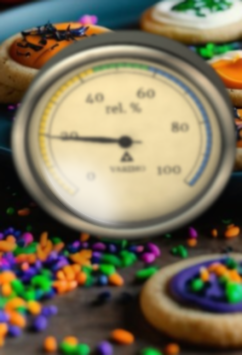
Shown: **20** %
